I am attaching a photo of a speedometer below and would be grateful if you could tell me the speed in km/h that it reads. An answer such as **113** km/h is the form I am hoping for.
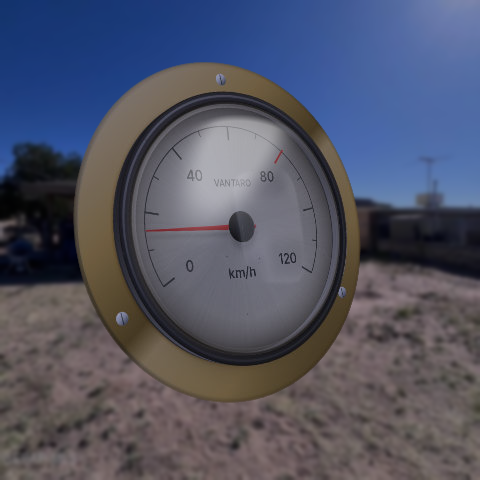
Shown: **15** km/h
